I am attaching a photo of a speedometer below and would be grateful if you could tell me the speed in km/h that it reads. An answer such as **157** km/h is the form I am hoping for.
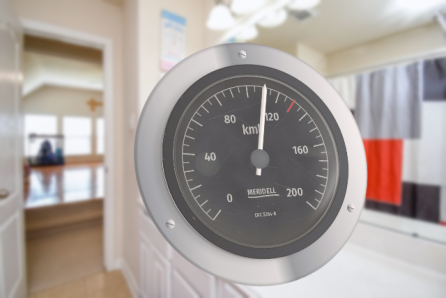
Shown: **110** km/h
